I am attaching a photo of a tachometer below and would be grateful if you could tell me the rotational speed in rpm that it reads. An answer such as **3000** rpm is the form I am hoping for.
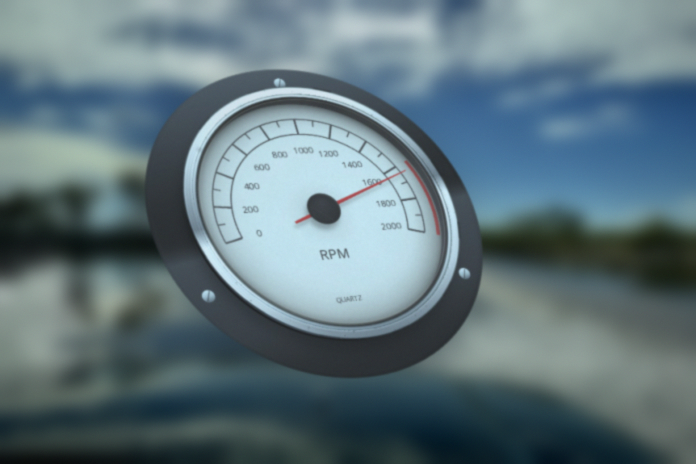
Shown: **1650** rpm
